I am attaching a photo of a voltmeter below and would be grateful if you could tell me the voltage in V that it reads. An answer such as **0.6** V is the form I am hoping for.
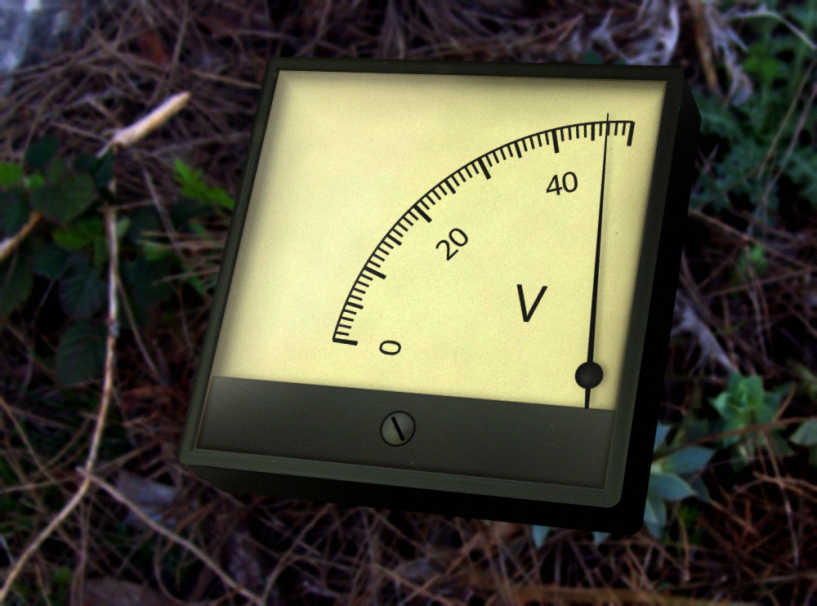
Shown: **47** V
